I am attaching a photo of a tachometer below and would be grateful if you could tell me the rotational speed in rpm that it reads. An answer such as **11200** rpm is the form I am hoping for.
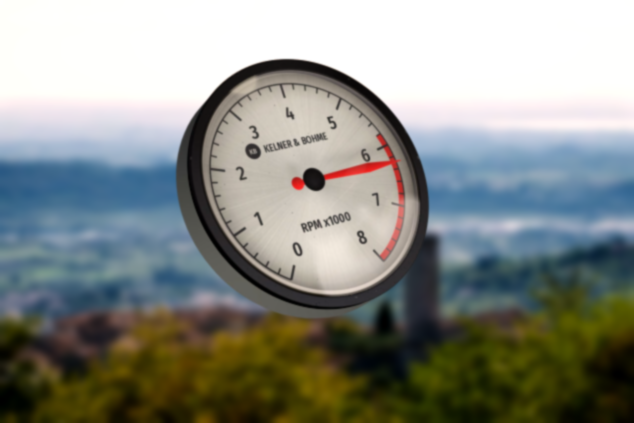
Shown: **6300** rpm
